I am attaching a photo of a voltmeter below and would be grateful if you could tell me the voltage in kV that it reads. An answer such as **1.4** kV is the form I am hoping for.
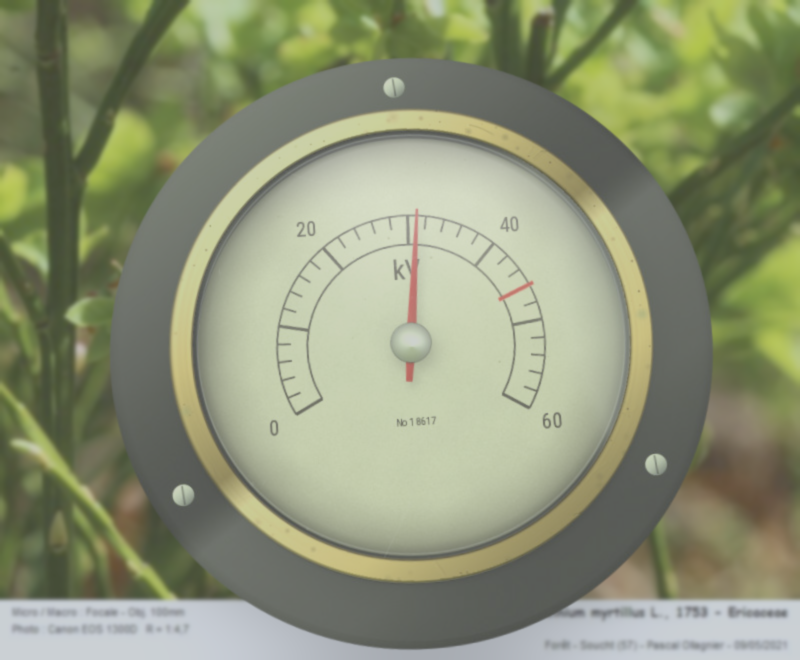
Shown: **31** kV
